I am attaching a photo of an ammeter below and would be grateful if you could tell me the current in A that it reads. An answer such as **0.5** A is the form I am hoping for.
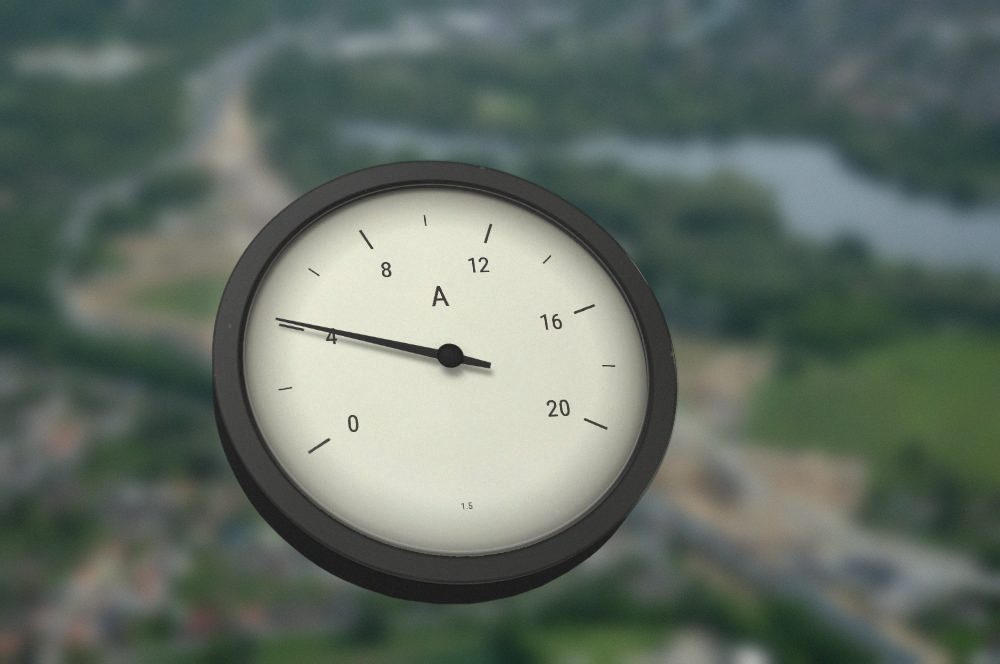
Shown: **4** A
